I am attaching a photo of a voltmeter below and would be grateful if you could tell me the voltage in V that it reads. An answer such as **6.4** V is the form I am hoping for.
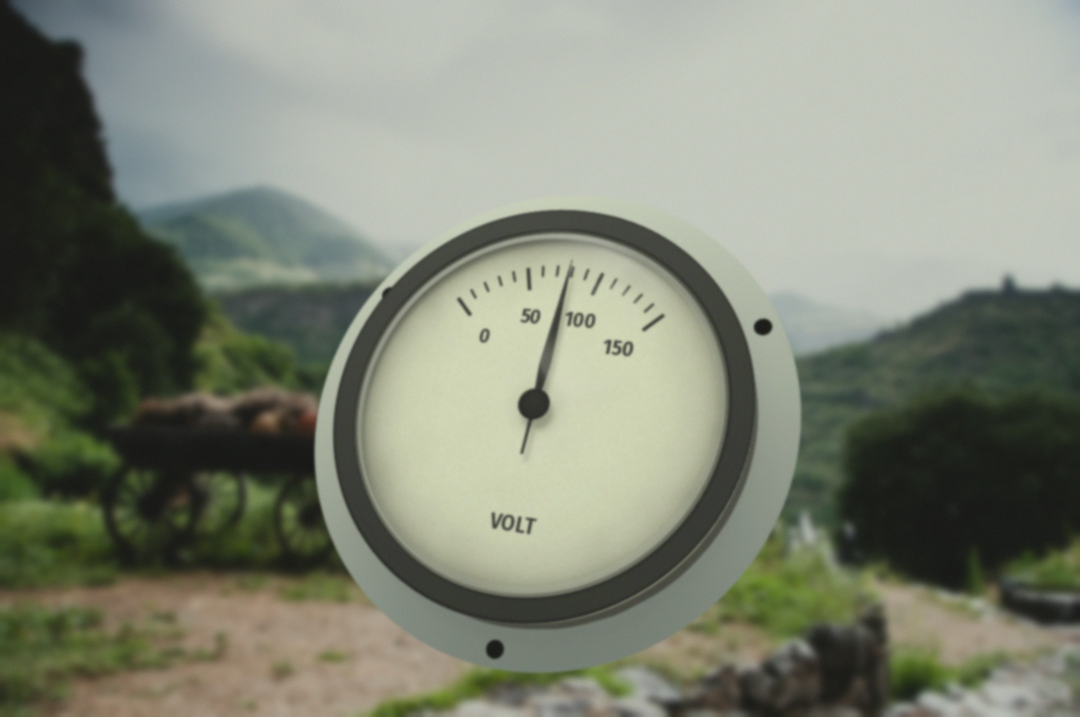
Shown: **80** V
